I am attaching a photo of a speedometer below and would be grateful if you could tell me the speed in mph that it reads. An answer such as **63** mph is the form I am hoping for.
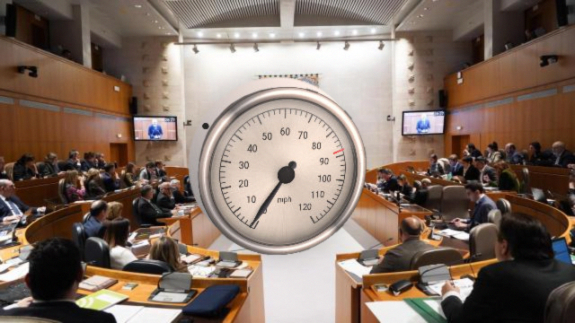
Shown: **2** mph
